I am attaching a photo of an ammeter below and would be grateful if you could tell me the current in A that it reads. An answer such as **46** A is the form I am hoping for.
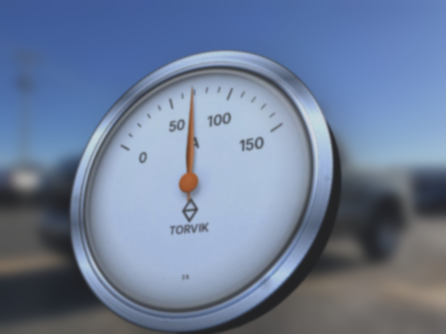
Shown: **70** A
